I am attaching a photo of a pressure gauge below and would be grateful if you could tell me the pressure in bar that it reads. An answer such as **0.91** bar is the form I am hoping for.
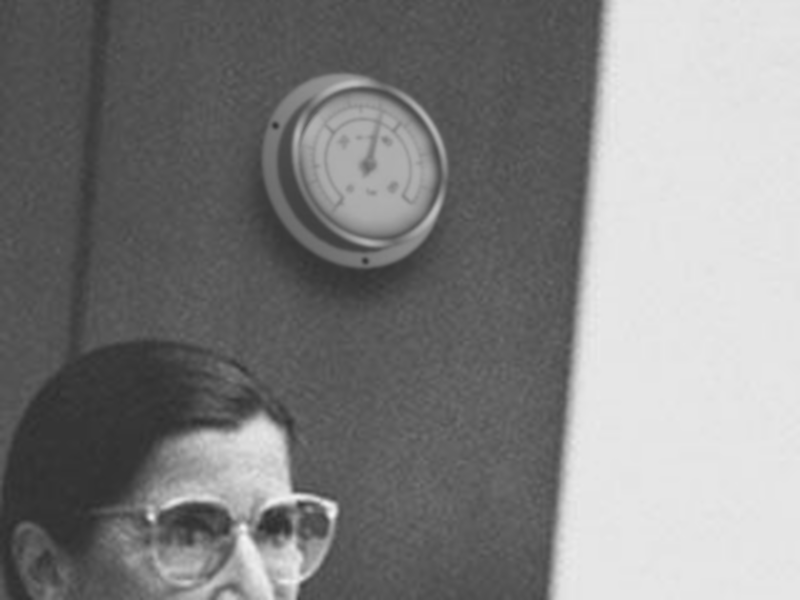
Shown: **35** bar
